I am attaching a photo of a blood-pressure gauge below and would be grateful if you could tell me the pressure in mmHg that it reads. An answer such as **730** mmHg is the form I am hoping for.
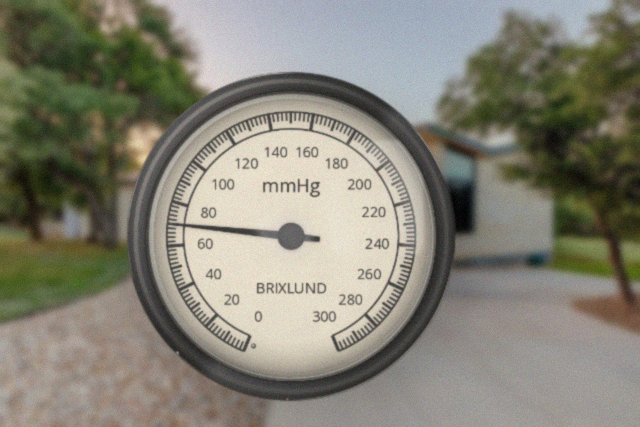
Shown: **70** mmHg
